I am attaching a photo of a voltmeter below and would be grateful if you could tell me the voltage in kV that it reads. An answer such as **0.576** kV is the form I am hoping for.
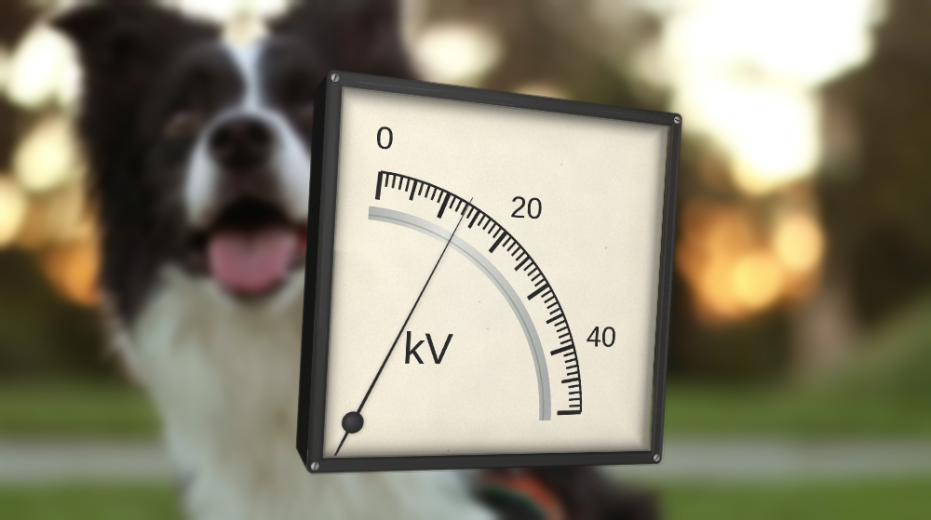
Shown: **13** kV
